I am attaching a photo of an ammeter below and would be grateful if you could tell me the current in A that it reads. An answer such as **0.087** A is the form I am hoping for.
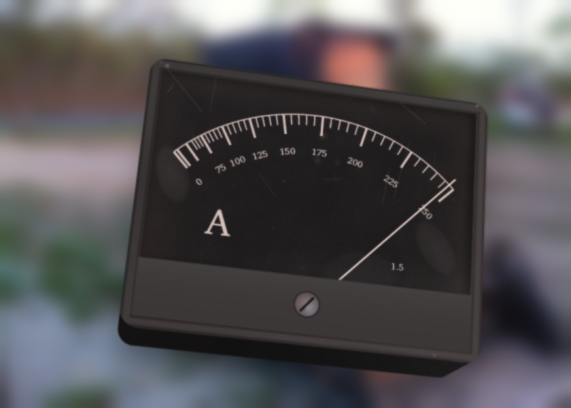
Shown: **247.5** A
